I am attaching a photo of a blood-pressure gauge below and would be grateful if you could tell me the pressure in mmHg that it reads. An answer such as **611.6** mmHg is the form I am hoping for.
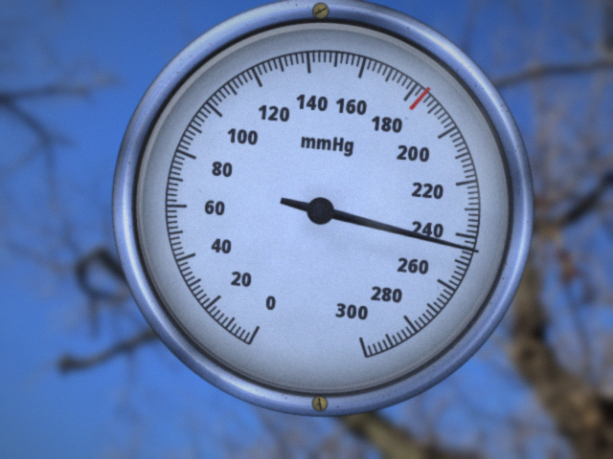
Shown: **244** mmHg
